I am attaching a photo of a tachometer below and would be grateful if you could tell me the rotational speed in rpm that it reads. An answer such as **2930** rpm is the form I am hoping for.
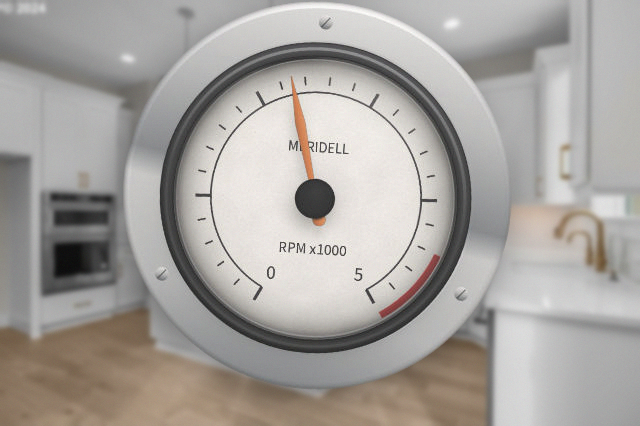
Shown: **2300** rpm
